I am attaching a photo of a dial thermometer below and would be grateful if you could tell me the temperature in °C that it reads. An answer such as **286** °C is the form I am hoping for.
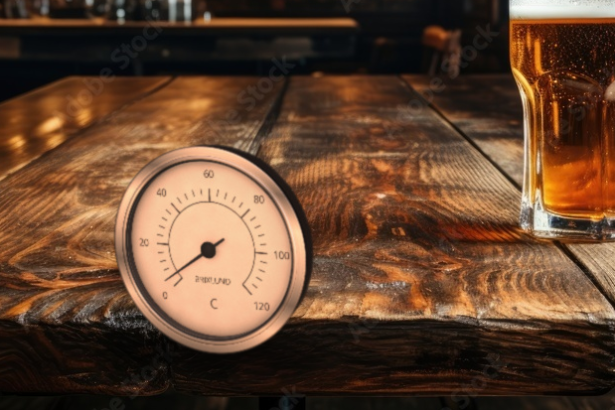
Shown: **4** °C
